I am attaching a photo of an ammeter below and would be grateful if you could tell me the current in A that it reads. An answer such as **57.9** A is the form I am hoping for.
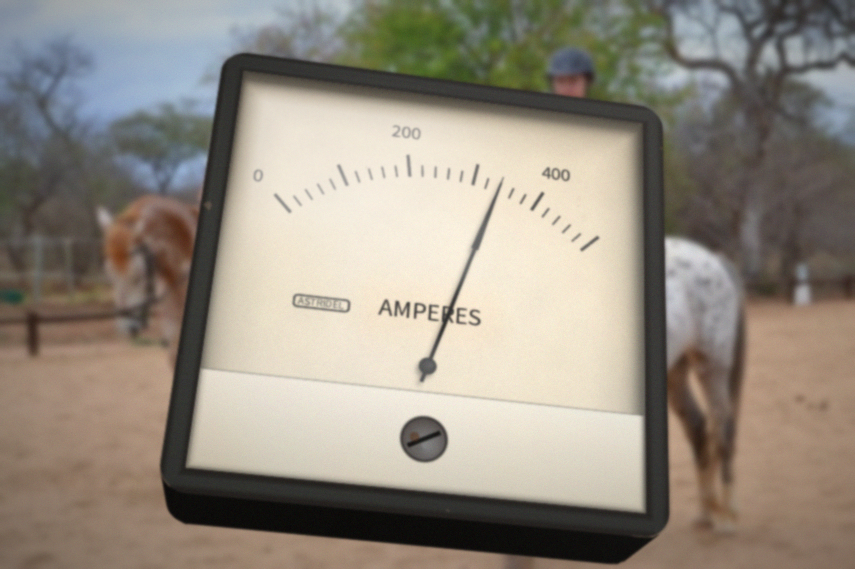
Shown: **340** A
